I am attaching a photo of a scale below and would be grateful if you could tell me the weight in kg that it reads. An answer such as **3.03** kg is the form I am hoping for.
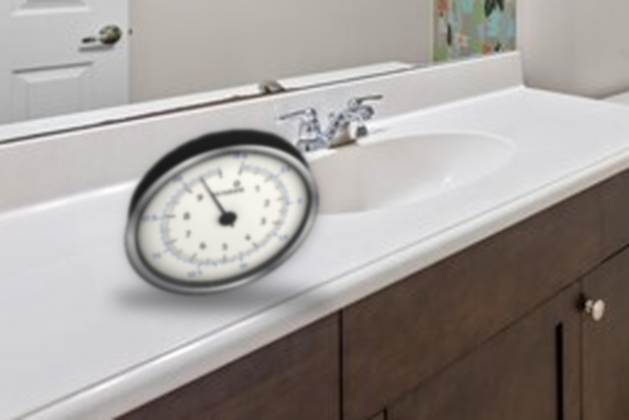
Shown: **9.5** kg
